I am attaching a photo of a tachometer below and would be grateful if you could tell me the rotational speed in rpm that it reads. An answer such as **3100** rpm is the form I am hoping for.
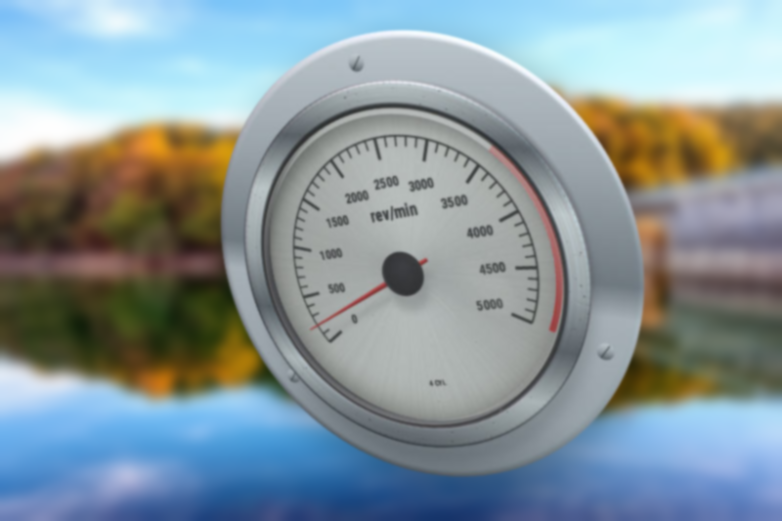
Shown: **200** rpm
